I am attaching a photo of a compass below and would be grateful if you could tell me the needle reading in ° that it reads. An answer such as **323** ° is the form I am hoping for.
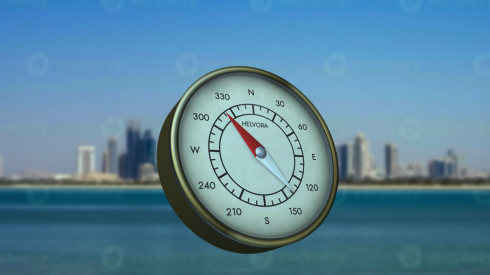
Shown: **320** °
